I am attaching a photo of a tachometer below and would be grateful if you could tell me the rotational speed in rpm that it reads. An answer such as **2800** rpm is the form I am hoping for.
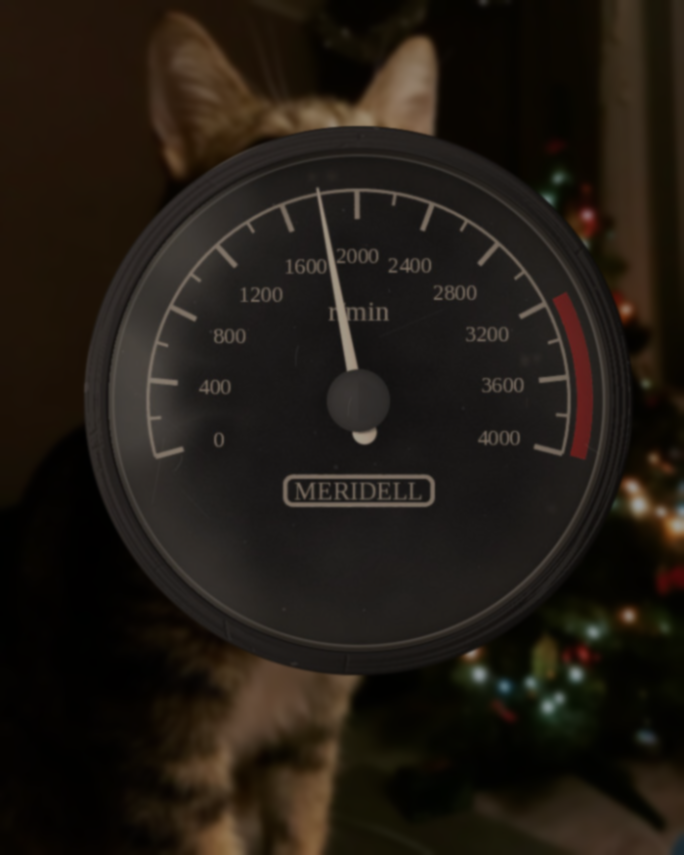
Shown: **1800** rpm
